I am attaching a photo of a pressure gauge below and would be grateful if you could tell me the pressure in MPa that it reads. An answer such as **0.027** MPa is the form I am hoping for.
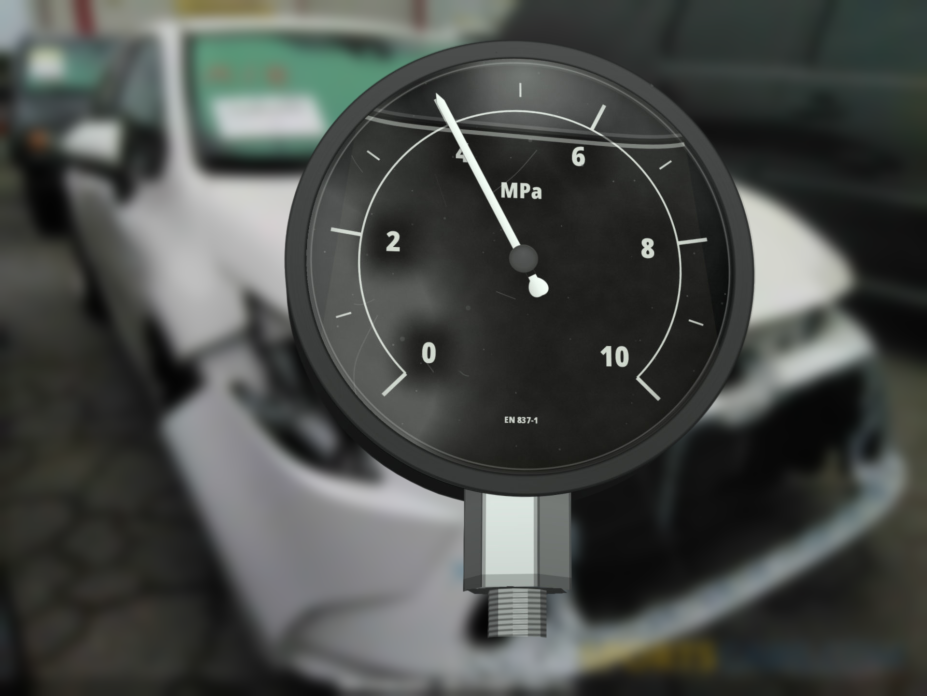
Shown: **4** MPa
